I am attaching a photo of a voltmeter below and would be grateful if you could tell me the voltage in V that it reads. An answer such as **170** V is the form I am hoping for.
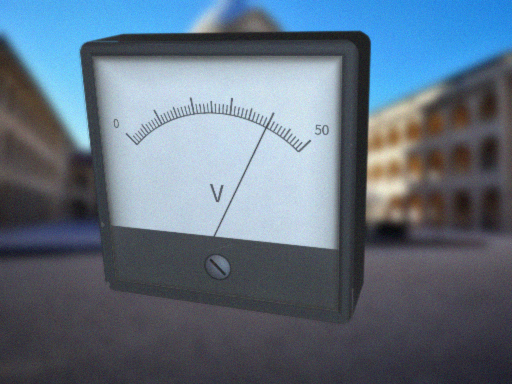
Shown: **40** V
